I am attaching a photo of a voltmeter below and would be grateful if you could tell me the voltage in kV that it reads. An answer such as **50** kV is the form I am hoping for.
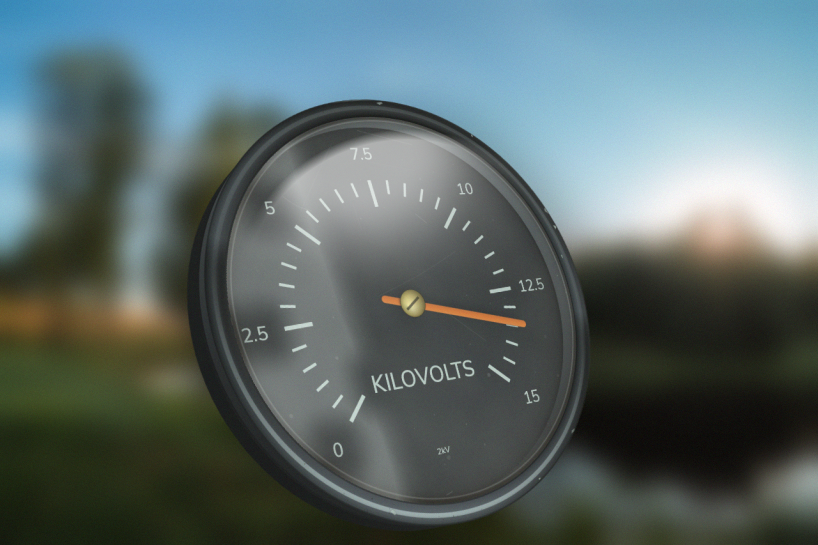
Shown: **13.5** kV
